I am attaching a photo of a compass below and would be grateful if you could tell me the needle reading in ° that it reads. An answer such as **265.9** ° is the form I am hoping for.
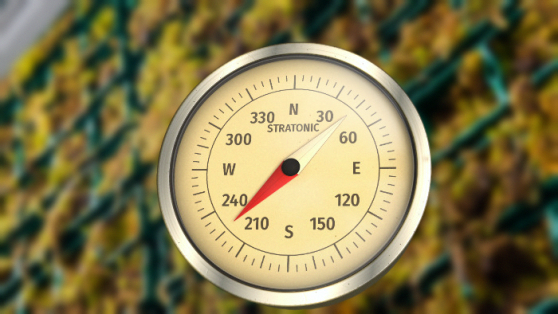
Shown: **225** °
